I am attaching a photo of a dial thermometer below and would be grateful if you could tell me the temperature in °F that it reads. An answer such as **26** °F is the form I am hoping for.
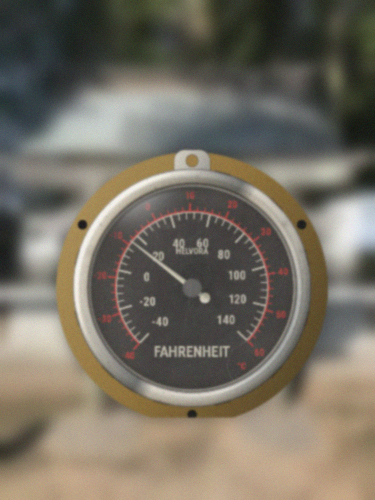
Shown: **16** °F
